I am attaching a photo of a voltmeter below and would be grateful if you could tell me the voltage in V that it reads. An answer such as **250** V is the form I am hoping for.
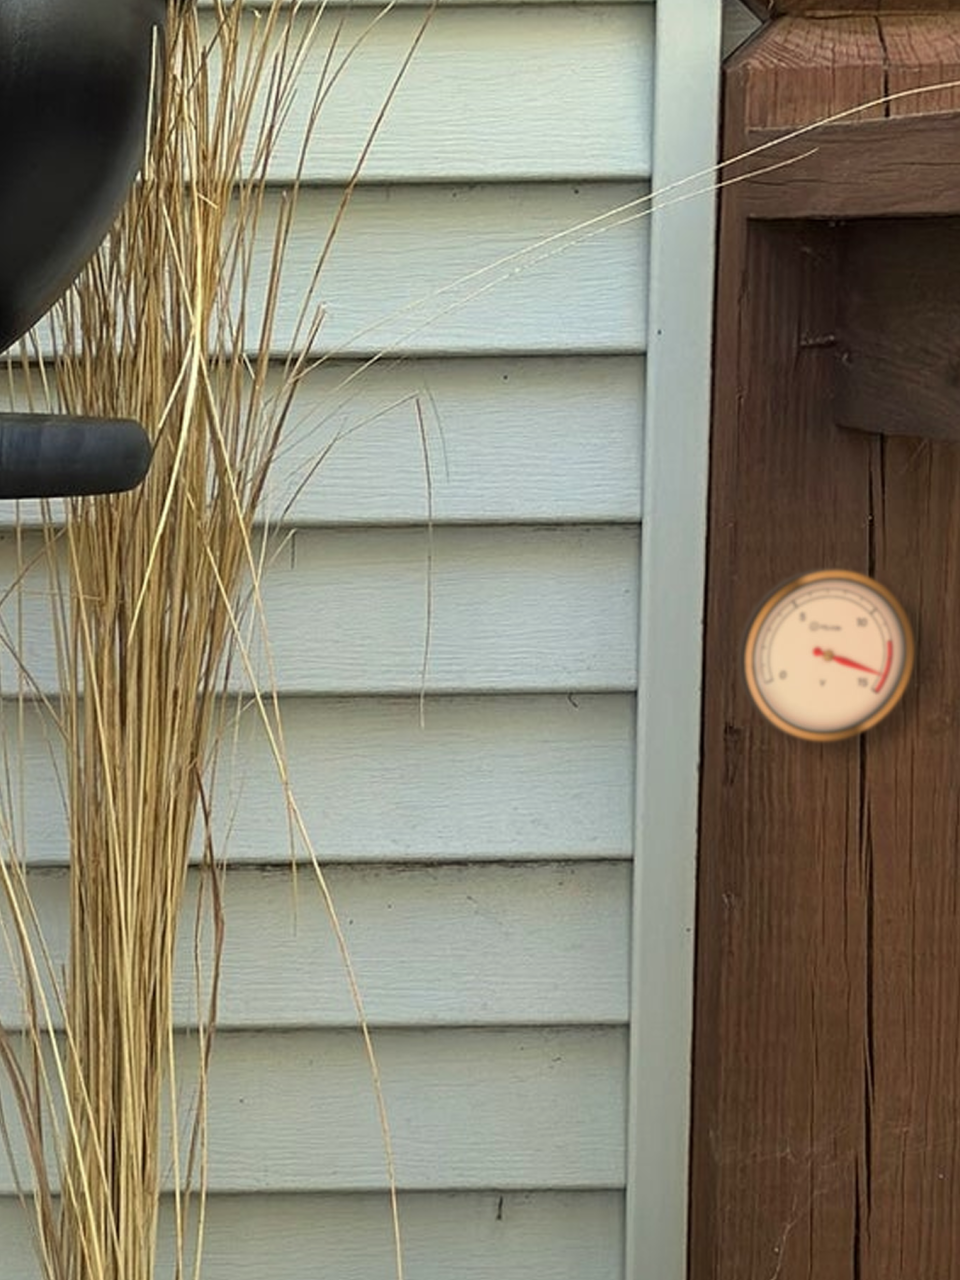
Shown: **14** V
